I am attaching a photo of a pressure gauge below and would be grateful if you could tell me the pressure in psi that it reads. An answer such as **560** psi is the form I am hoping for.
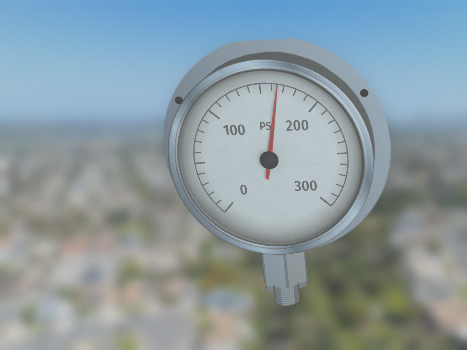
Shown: **165** psi
